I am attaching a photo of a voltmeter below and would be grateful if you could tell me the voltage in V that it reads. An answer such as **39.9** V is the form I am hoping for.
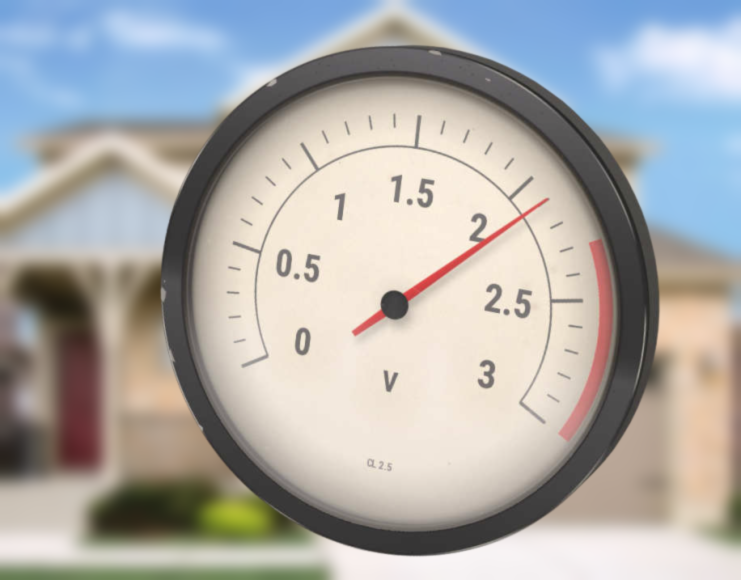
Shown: **2.1** V
